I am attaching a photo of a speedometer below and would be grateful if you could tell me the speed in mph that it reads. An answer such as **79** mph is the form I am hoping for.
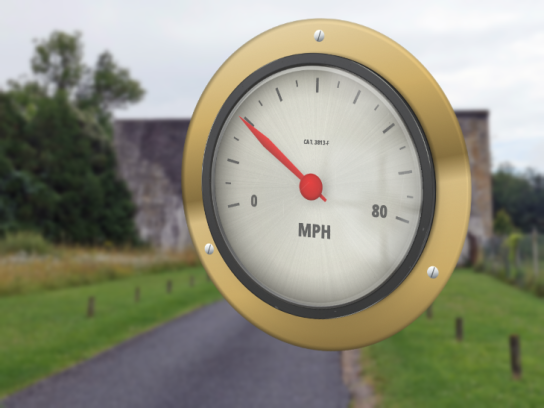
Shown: **20** mph
